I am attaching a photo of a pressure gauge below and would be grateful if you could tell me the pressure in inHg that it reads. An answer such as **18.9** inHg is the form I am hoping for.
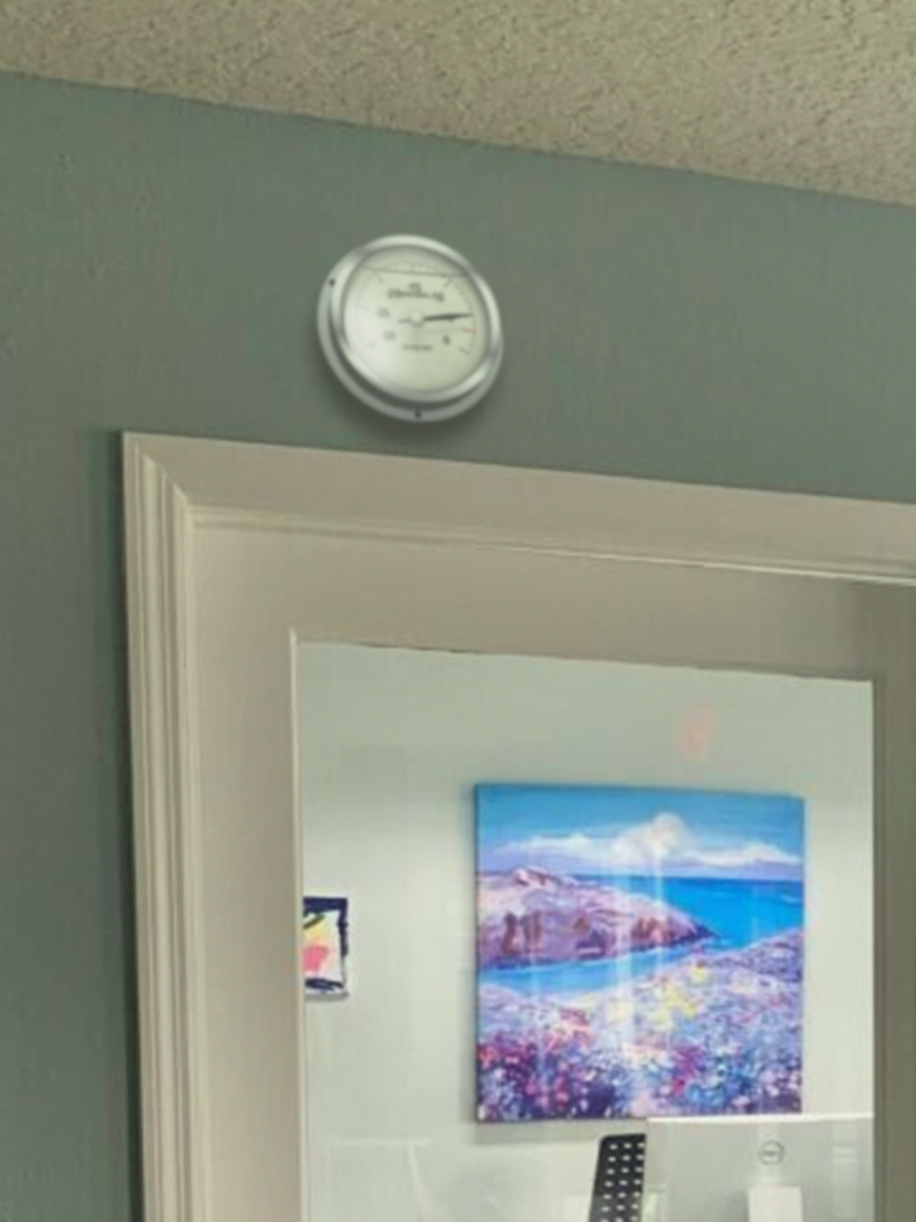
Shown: **-5** inHg
